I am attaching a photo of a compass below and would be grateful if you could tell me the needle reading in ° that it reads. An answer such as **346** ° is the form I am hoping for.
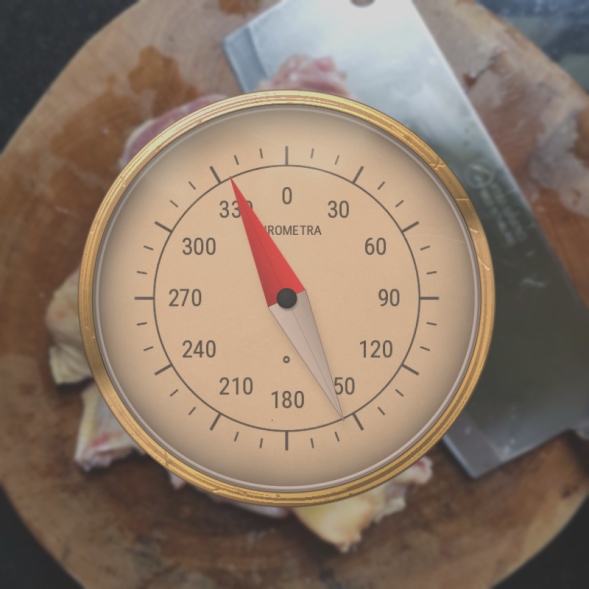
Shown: **335** °
